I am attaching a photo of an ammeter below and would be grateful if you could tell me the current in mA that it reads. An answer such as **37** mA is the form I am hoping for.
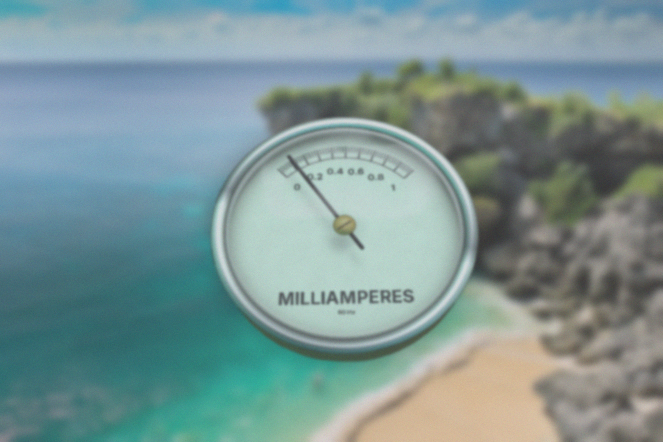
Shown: **0.1** mA
